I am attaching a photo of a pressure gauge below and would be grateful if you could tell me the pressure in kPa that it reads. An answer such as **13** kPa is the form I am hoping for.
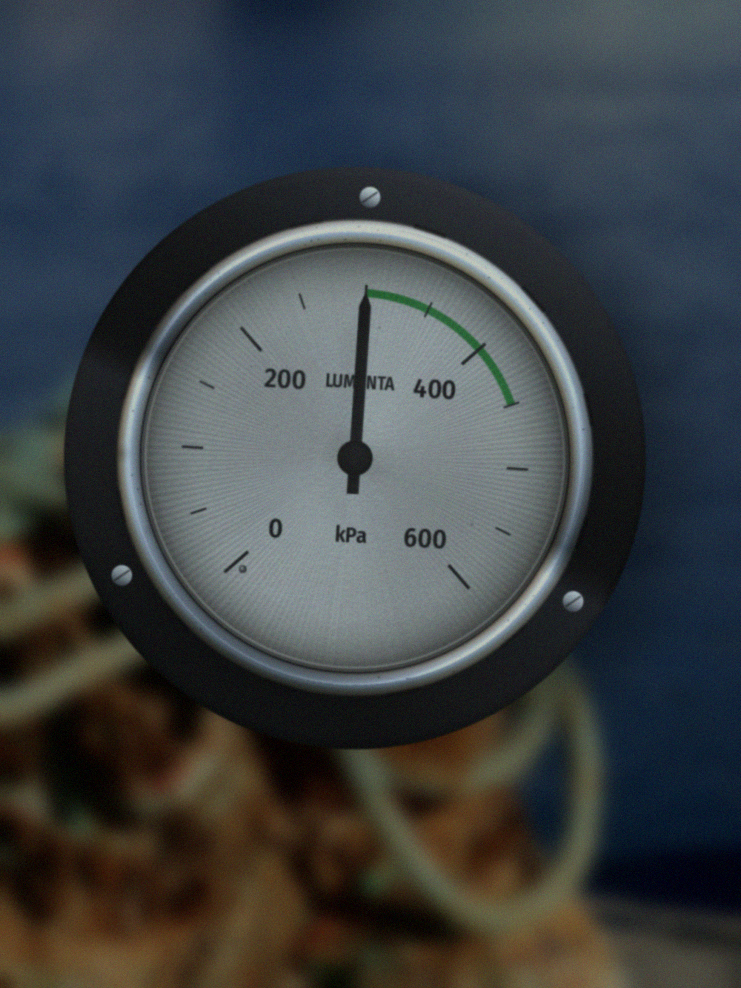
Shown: **300** kPa
